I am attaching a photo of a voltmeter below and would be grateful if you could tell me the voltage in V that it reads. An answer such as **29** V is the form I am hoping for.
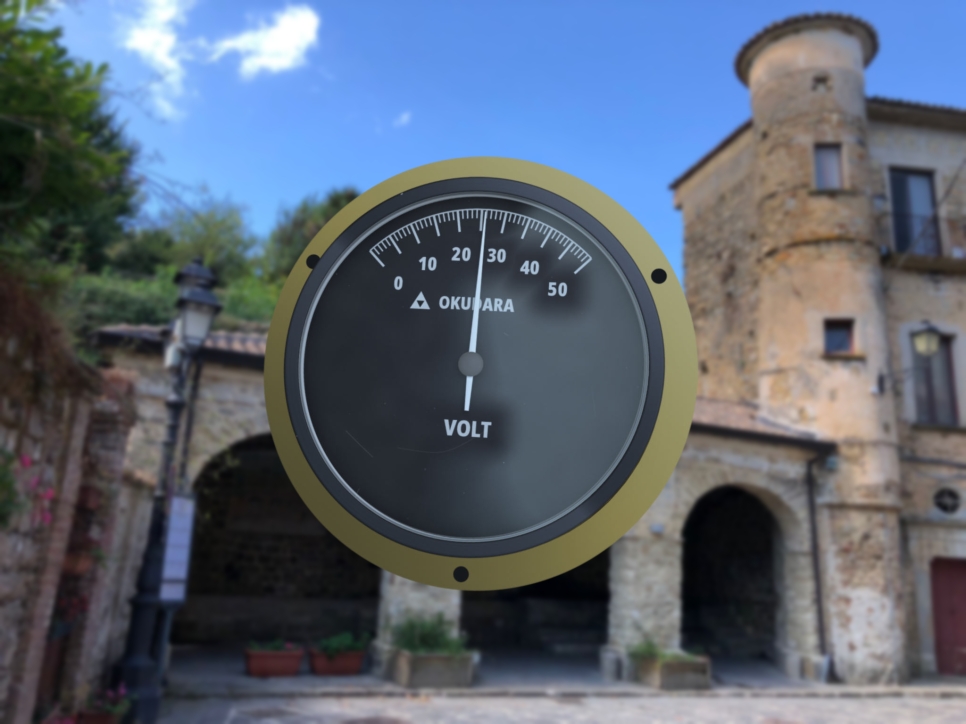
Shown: **26** V
